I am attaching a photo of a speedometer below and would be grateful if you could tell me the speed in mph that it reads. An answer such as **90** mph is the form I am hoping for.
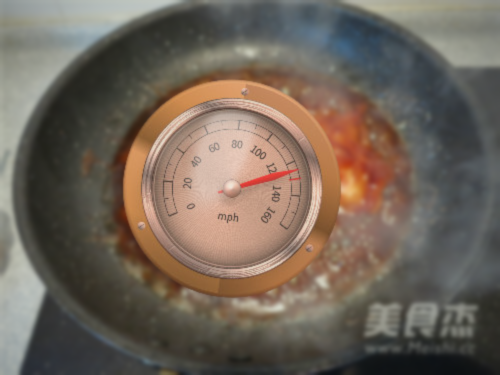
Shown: **125** mph
